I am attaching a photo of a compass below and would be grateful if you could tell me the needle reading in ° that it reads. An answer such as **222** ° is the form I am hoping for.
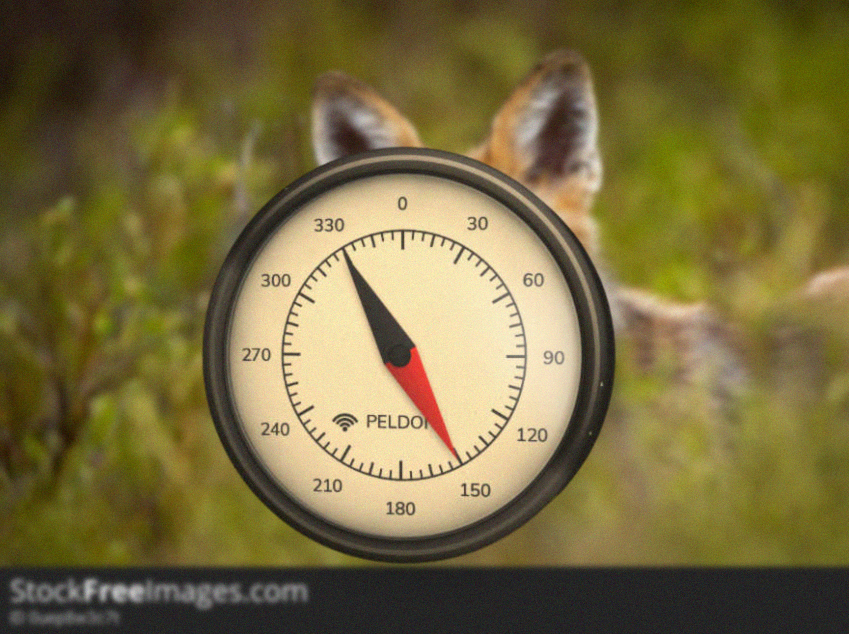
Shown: **150** °
